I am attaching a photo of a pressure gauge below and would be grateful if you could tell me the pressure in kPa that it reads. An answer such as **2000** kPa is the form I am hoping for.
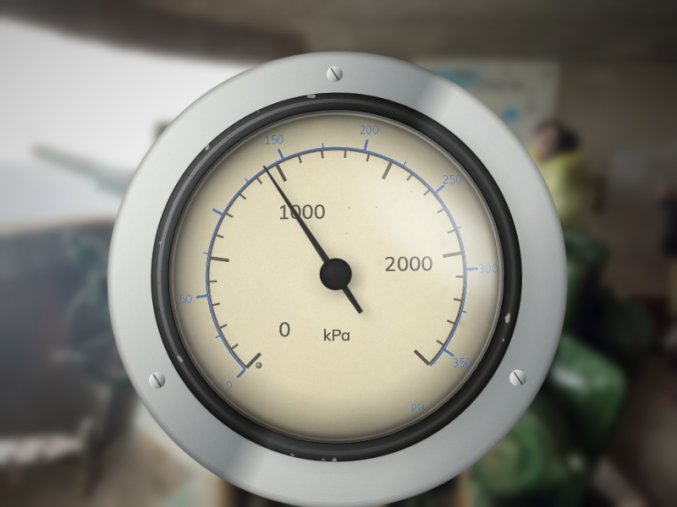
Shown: **950** kPa
